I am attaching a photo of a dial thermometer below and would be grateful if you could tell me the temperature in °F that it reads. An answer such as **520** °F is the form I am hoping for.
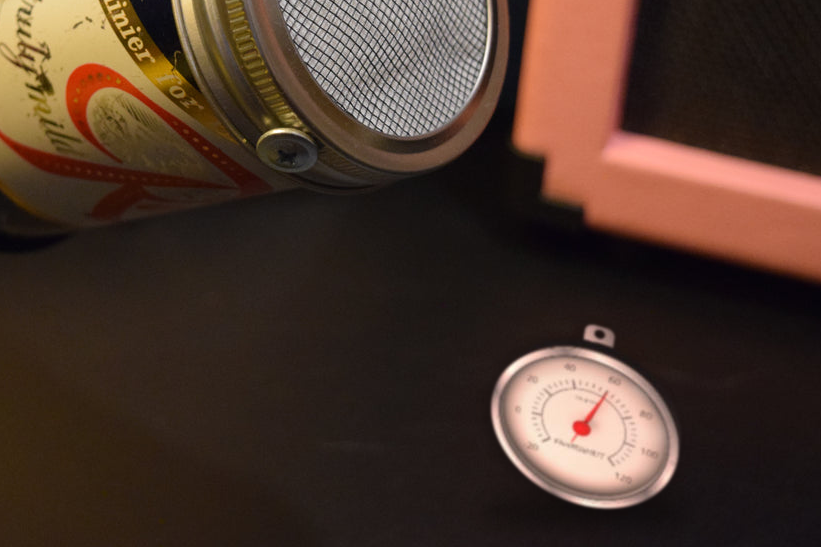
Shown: **60** °F
